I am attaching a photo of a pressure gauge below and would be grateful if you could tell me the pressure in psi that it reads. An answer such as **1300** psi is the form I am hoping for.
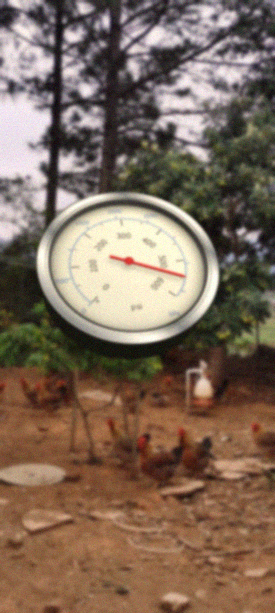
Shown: **550** psi
